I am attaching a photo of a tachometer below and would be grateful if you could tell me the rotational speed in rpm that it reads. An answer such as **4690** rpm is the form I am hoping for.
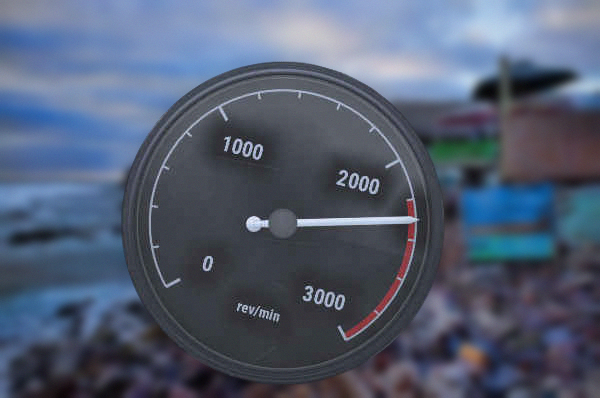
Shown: **2300** rpm
